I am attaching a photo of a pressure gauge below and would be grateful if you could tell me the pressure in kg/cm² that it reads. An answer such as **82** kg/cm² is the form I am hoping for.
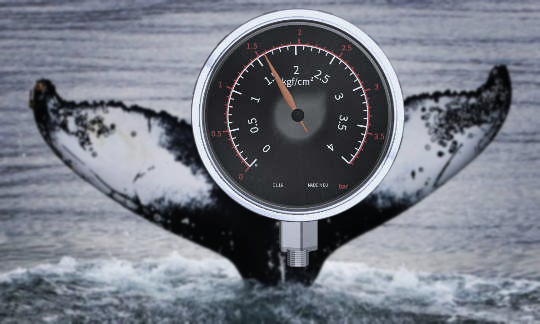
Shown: **1.6** kg/cm²
